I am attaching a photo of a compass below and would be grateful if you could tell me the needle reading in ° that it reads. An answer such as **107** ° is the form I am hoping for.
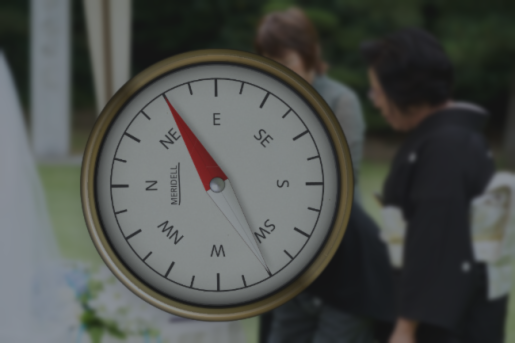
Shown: **60** °
